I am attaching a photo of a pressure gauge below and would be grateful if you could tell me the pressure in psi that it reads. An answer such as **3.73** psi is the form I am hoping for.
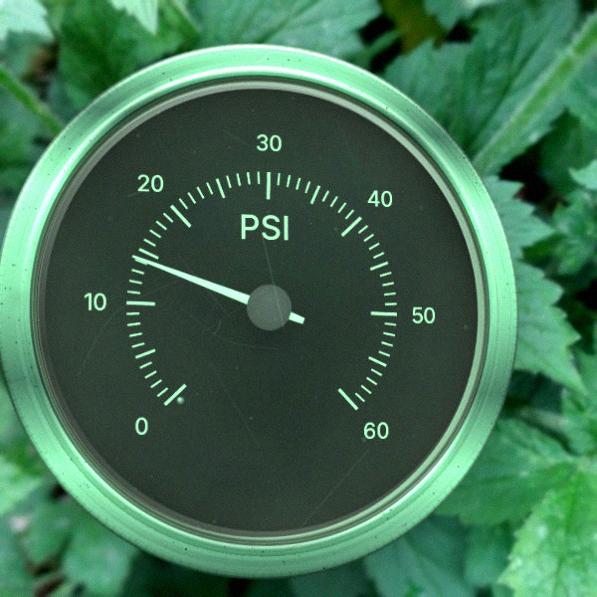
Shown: **14** psi
